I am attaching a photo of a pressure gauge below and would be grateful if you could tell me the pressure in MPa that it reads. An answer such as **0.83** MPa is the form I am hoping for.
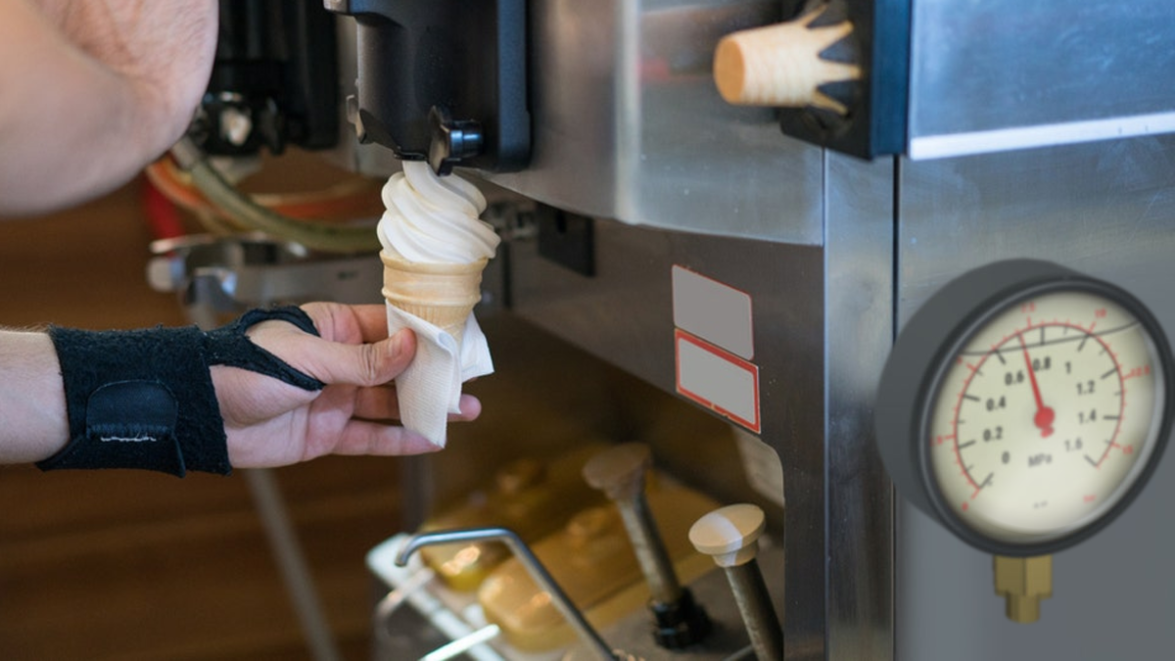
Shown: **0.7** MPa
